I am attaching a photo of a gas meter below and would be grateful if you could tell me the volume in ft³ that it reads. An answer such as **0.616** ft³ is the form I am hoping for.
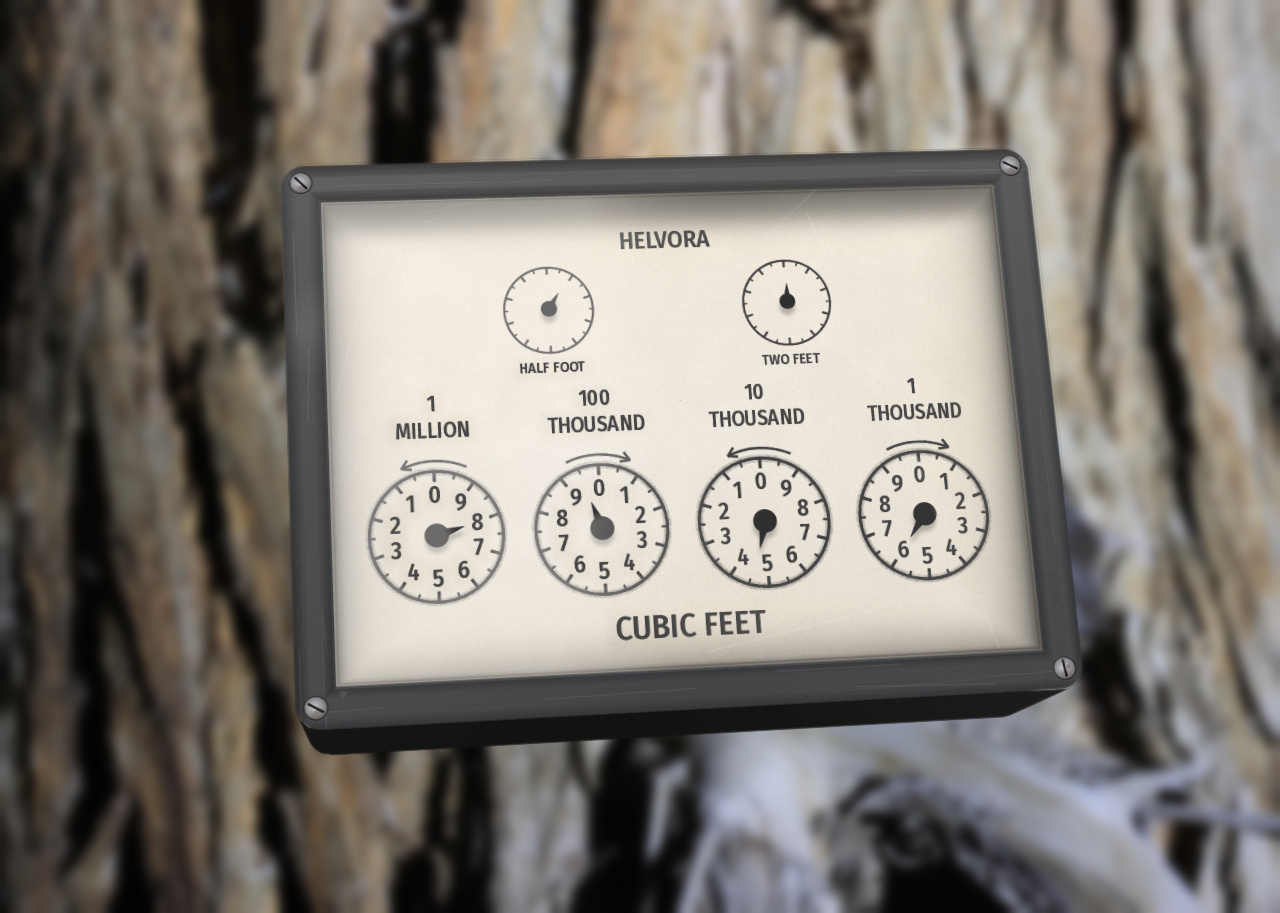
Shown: **794600** ft³
